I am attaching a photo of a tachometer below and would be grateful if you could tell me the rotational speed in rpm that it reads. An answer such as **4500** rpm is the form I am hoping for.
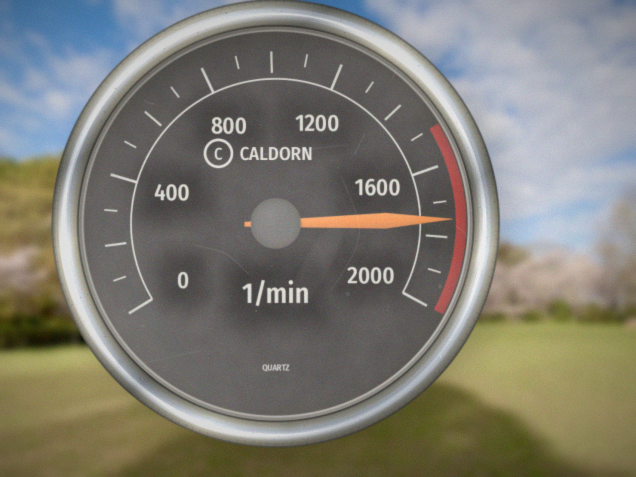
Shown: **1750** rpm
